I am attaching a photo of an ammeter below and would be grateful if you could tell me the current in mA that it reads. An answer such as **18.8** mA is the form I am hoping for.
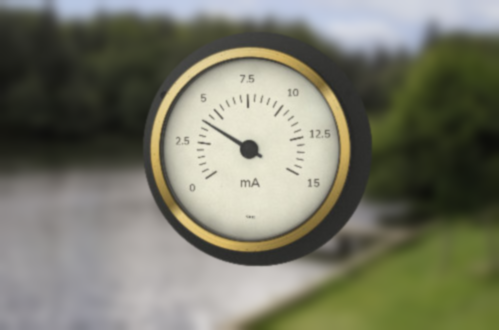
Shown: **4** mA
